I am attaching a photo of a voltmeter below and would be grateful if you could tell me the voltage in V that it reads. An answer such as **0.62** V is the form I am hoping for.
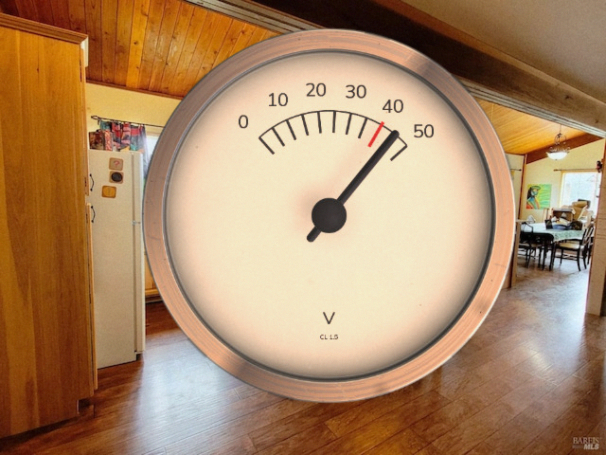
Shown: **45** V
